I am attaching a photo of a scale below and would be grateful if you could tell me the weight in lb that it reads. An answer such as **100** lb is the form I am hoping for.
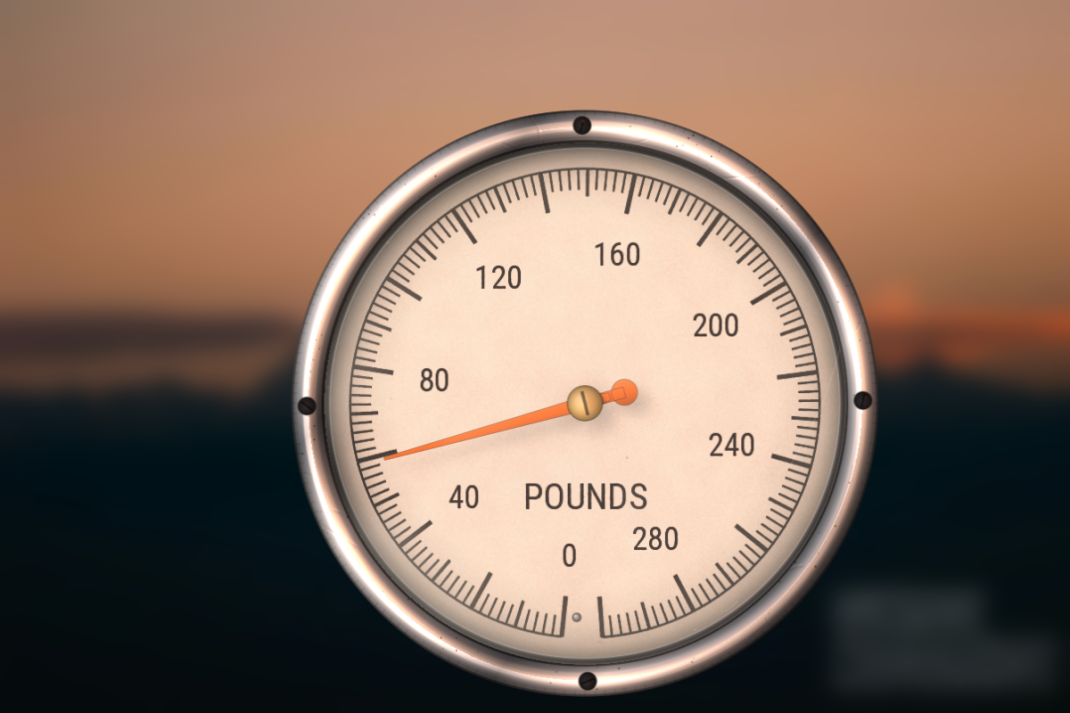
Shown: **59** lb
